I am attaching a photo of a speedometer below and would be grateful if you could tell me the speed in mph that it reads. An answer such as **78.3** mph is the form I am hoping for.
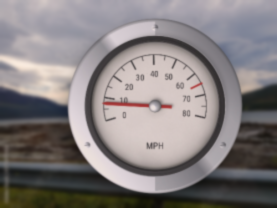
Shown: **7.5** mph
